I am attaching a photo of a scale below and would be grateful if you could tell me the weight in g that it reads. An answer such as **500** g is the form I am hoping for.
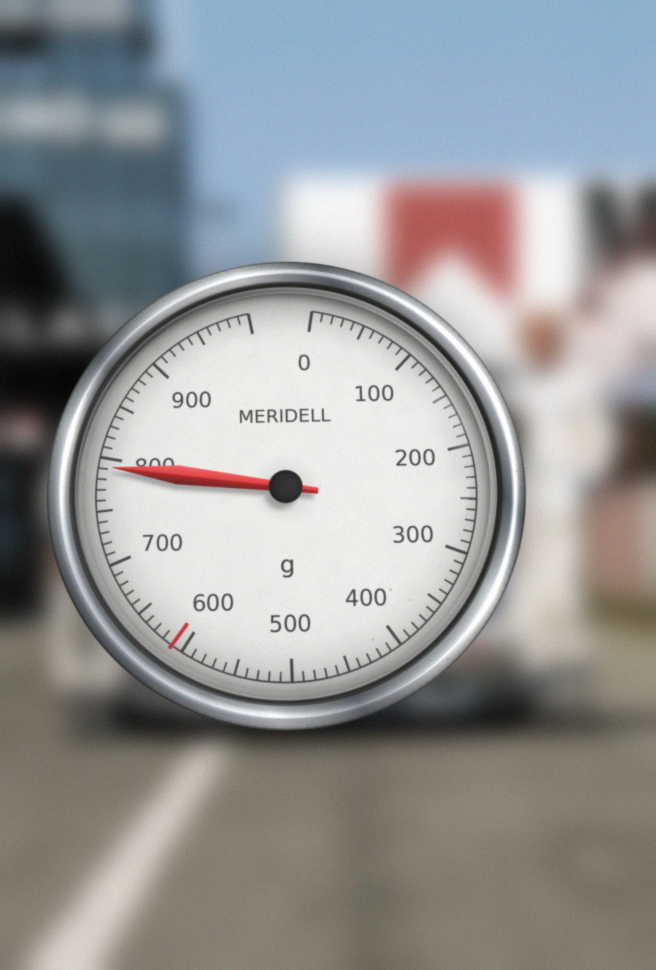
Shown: **790** g
